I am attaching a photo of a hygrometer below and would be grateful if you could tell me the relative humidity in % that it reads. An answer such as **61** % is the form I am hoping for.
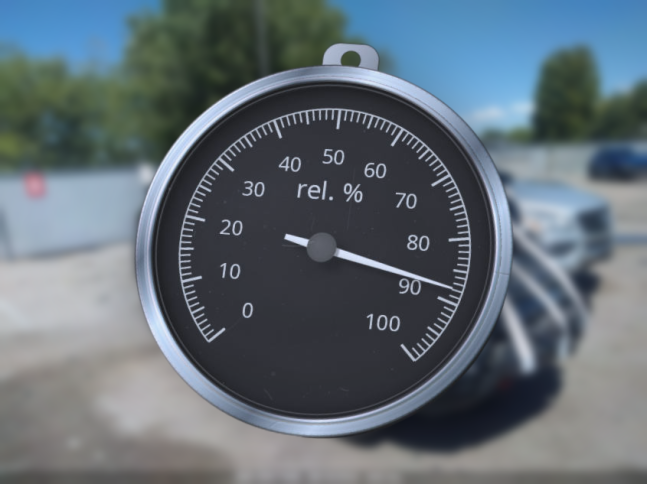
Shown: **88** %
